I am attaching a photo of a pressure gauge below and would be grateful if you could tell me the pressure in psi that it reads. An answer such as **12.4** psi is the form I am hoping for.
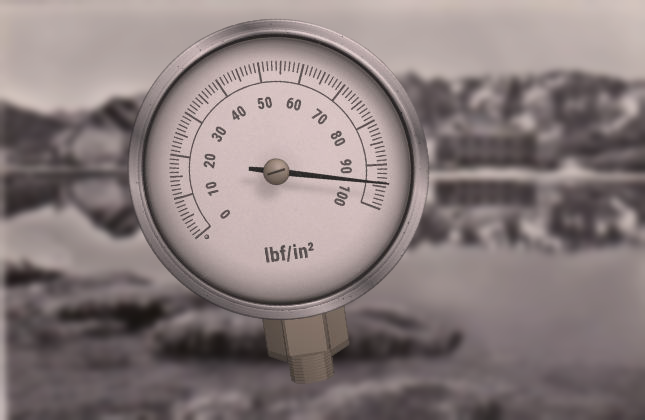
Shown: **94** psi
